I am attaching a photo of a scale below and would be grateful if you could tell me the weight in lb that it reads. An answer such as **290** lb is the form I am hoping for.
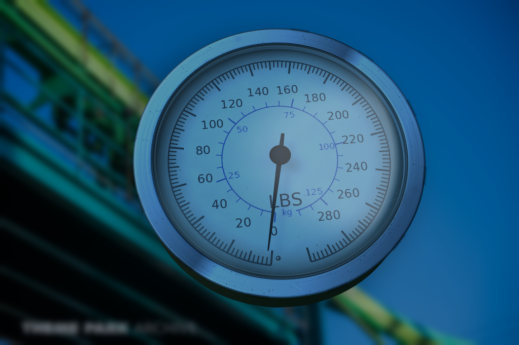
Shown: **2** lb
